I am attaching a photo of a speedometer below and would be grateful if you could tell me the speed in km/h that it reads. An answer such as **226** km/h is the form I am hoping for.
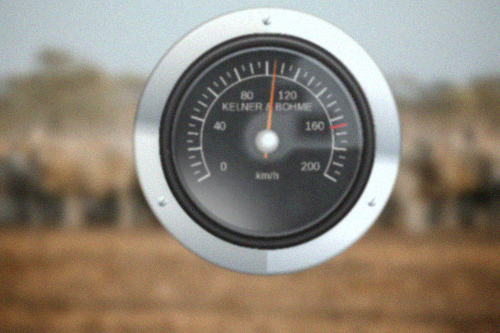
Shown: **105** km/h
